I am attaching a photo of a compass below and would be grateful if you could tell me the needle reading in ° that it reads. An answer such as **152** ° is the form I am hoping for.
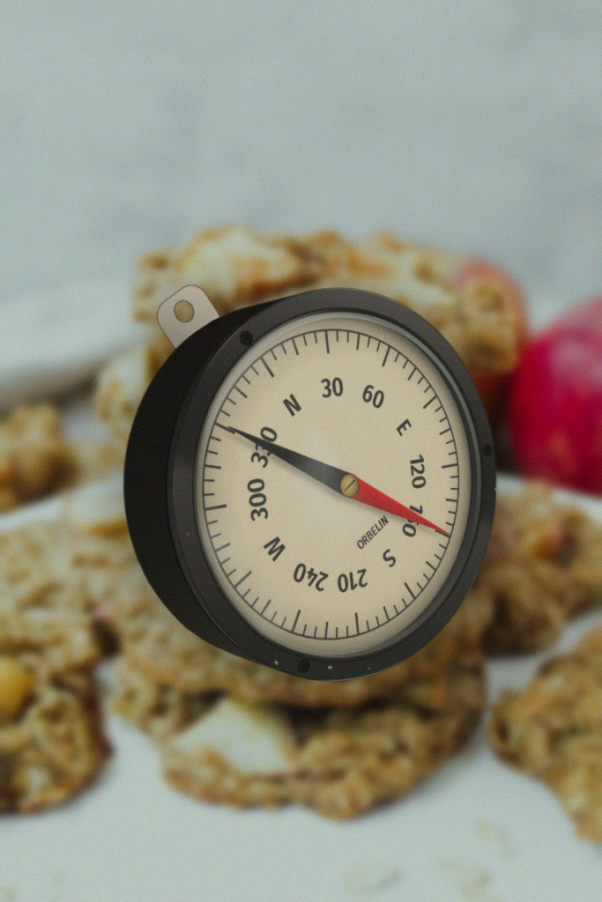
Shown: **150** °
